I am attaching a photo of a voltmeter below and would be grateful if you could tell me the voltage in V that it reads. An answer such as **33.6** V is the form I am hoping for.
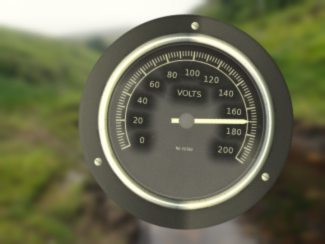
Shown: **170** V
